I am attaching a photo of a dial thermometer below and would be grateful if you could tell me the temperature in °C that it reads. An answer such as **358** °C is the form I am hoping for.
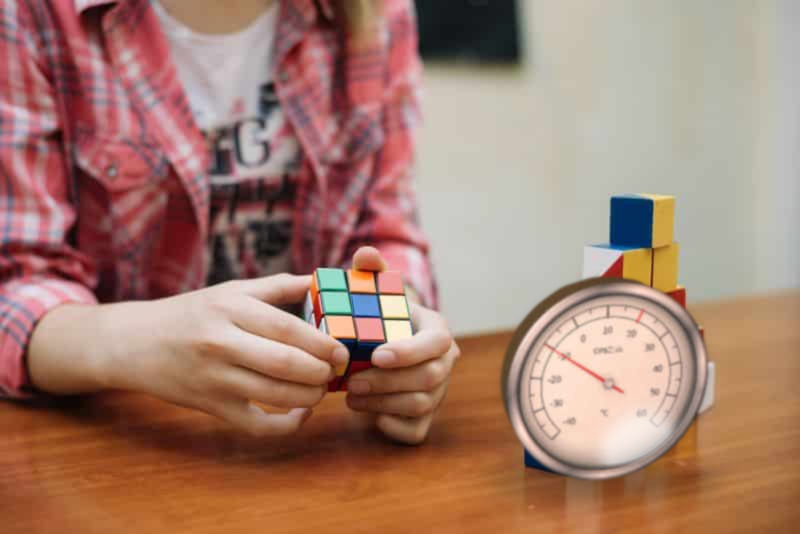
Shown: **-10** °C
